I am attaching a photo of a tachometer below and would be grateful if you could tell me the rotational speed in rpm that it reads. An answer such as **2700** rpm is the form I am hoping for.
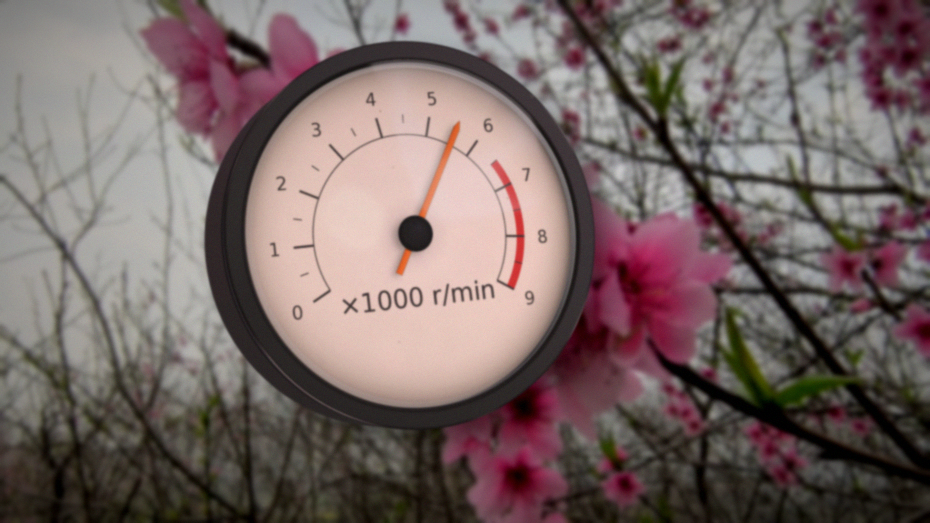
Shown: **5500** rpm
